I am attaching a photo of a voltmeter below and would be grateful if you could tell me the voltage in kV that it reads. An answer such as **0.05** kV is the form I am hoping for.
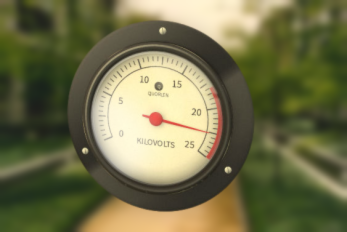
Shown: **22.5** kV
